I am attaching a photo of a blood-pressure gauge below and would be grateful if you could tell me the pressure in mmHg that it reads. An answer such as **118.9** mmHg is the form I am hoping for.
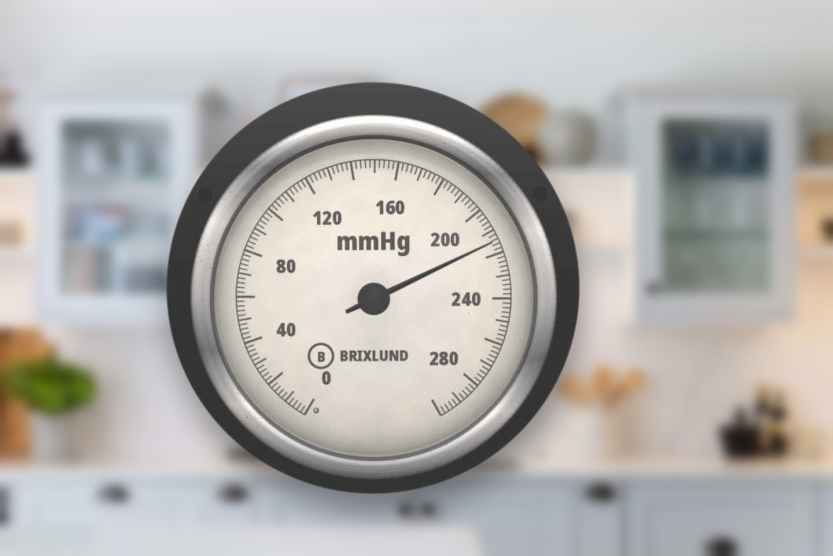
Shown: **214** mmHg
